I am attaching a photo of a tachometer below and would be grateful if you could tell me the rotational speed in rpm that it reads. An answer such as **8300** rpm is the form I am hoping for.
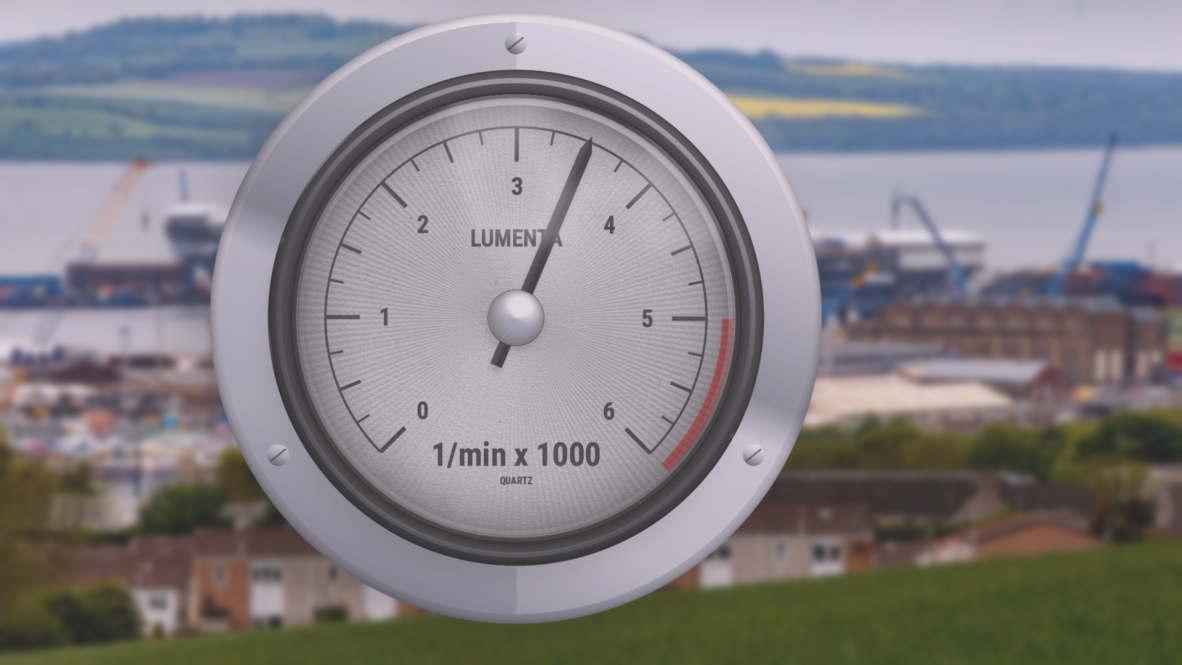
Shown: **3500** rpm
